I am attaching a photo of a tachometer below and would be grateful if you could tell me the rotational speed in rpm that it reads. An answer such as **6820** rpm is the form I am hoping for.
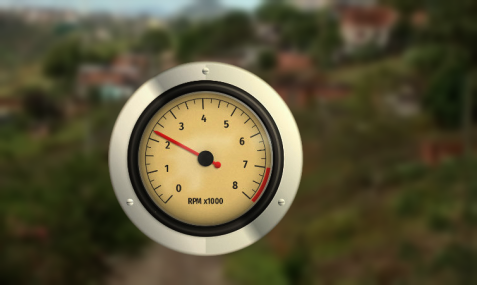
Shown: **2250** rpm
